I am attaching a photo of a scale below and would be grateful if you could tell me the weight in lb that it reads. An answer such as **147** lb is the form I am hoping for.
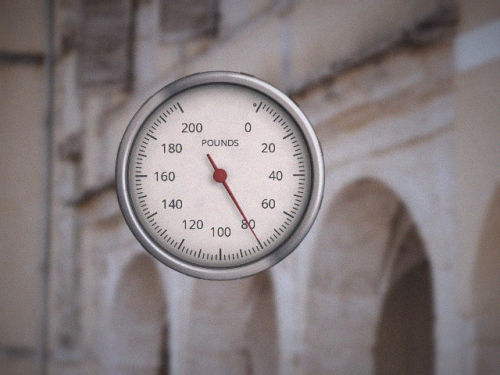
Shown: **80** lb
